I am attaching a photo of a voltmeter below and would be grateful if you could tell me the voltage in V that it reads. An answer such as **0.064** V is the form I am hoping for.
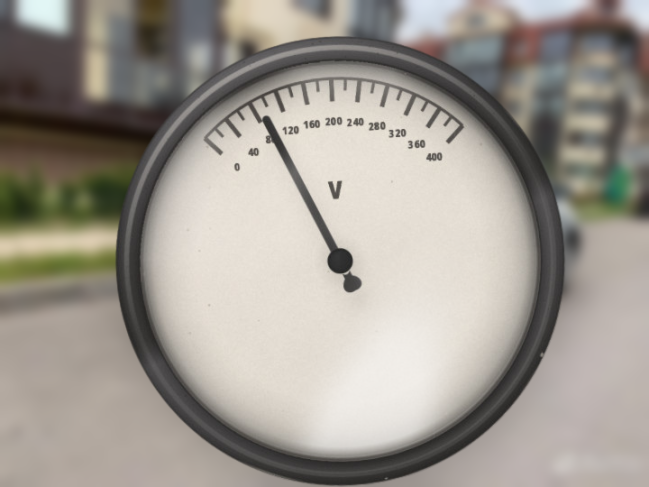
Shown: **90** V
